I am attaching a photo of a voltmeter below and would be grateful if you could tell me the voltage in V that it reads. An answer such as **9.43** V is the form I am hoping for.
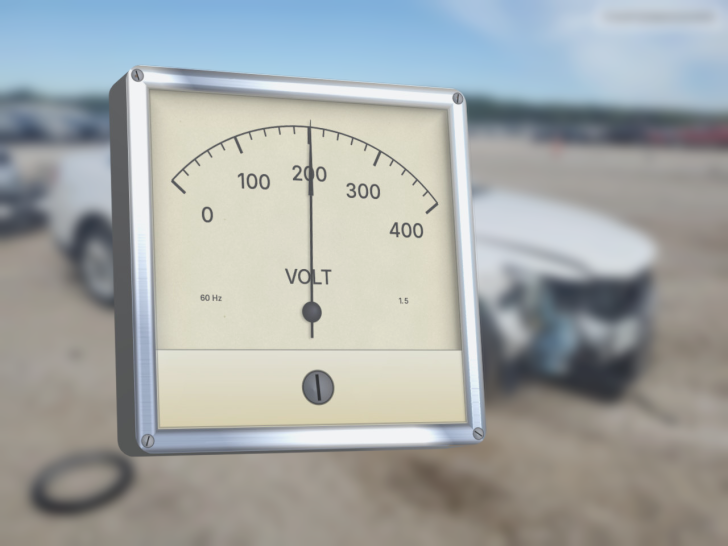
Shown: **200** V
